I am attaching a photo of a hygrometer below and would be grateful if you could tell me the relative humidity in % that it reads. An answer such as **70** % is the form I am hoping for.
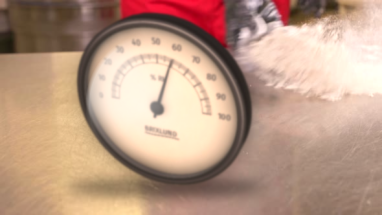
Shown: **60** %
